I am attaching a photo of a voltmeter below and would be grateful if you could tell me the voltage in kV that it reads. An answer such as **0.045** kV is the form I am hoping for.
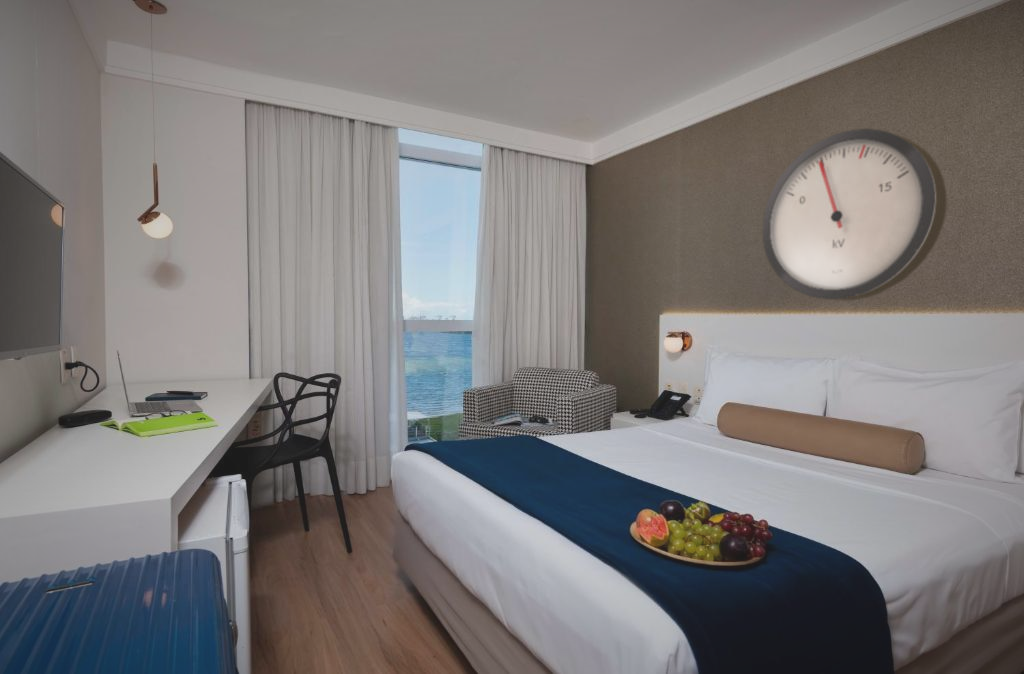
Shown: **5** kV
